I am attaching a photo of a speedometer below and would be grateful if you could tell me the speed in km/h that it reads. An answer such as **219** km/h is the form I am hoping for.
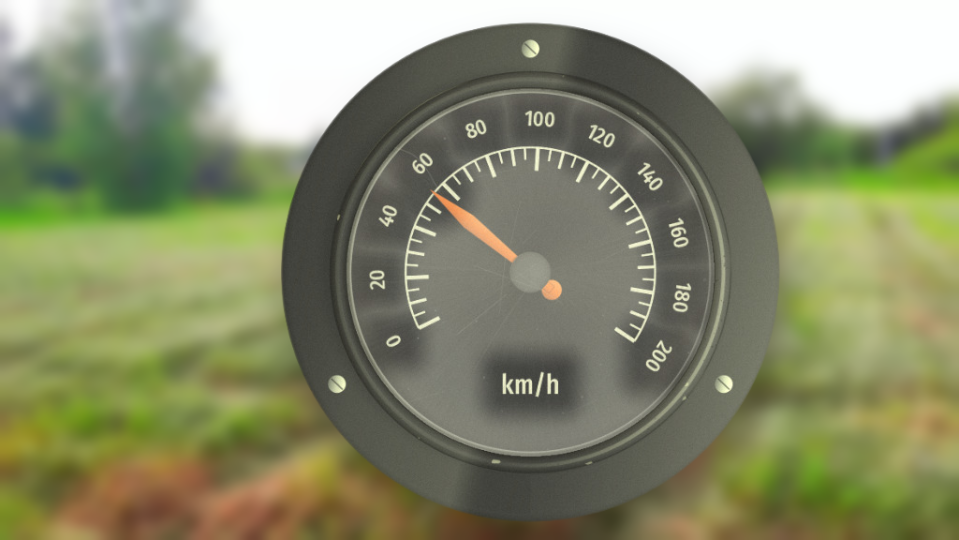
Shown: **55** km/h
